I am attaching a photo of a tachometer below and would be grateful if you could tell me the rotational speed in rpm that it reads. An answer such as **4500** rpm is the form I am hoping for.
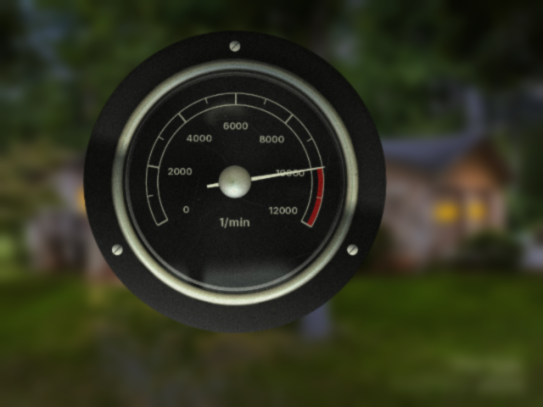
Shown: **10000** rpm
